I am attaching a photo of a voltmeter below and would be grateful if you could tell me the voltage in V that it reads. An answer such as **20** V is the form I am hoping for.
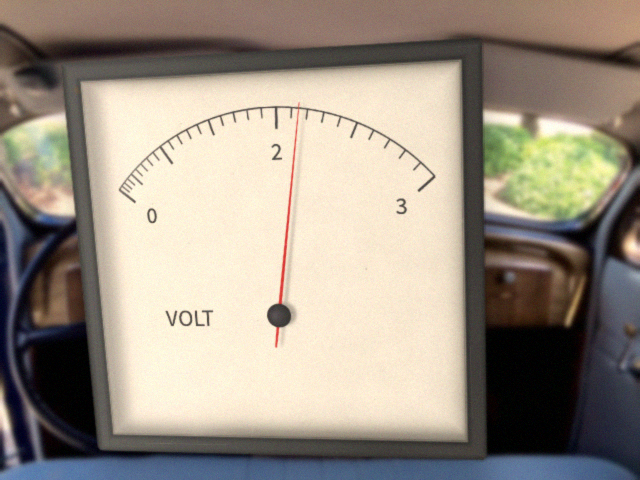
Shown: **2.15** V
